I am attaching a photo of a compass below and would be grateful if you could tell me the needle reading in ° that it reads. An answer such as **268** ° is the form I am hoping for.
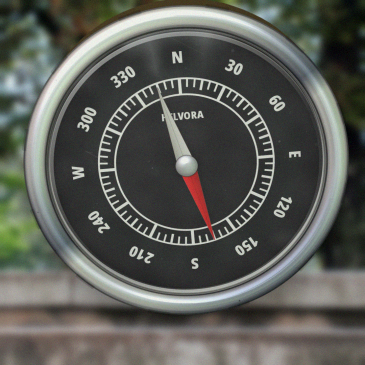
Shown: **165** °
